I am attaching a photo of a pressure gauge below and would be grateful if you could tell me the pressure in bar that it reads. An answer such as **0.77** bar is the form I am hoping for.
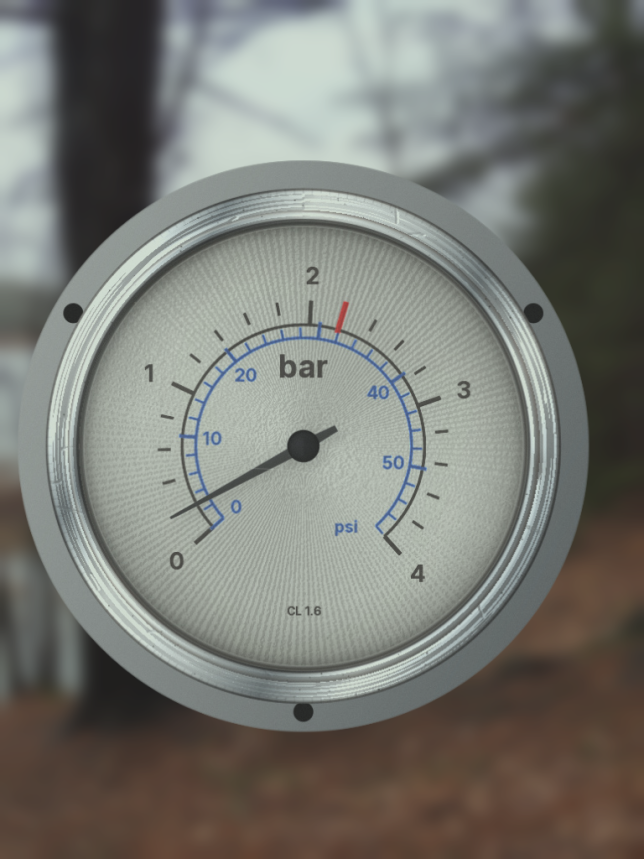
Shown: **0.2** bar
